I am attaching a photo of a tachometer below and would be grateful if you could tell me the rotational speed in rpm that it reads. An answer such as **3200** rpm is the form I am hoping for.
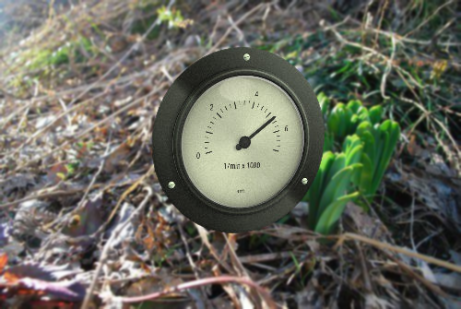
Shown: **5250** rpm
